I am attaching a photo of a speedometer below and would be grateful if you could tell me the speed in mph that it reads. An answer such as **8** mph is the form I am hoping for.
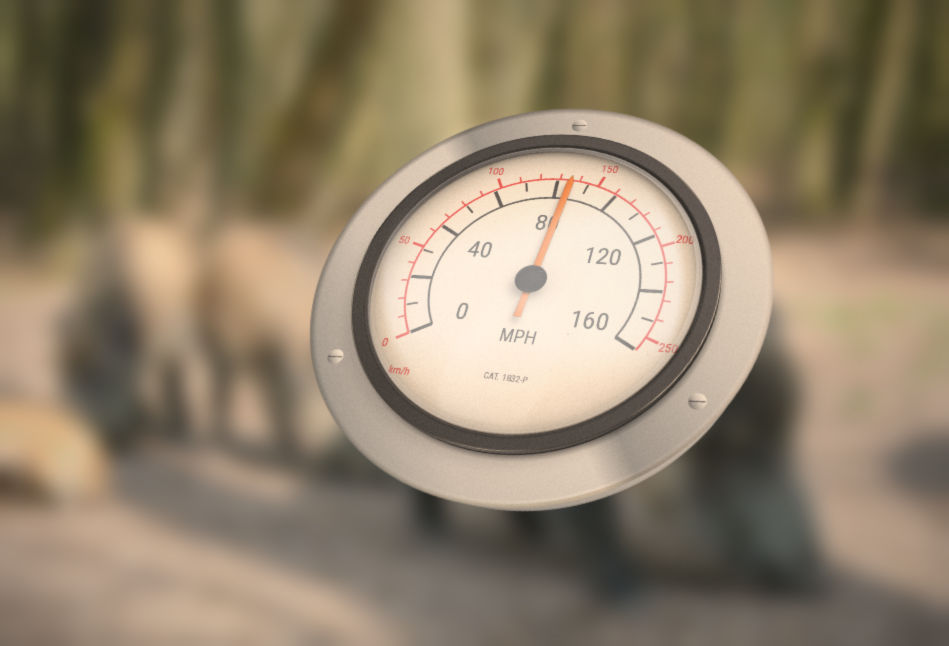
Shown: **85** mph
